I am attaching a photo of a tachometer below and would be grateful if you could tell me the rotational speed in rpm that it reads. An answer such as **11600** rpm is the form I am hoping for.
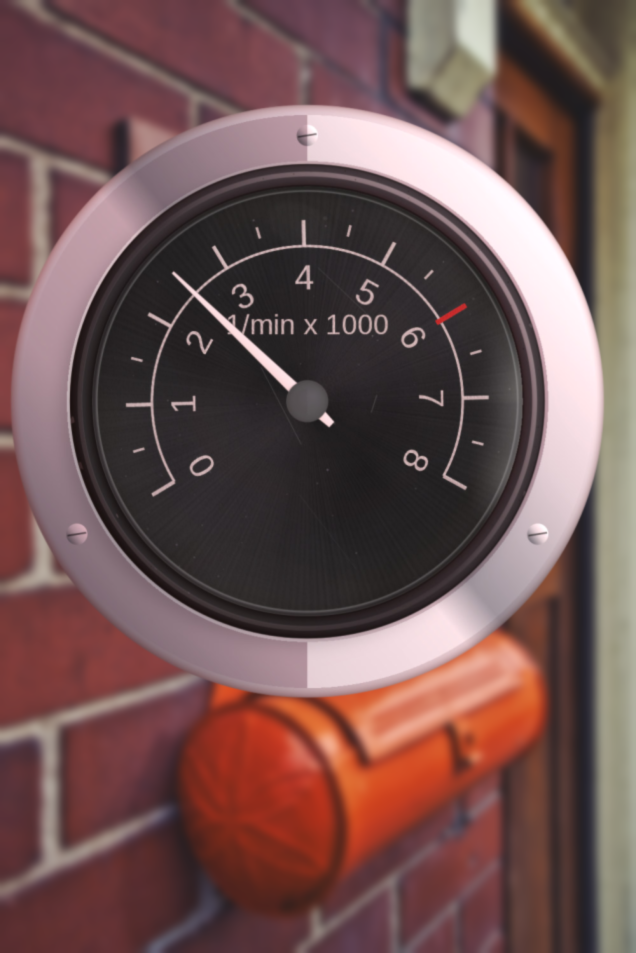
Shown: **2500** rpm
